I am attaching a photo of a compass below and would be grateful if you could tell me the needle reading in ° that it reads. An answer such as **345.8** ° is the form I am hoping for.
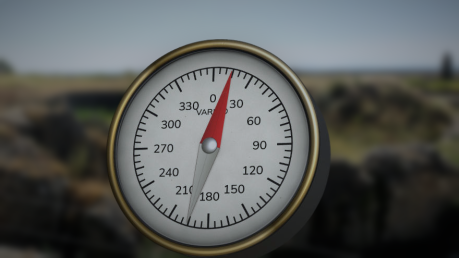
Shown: **15** °
